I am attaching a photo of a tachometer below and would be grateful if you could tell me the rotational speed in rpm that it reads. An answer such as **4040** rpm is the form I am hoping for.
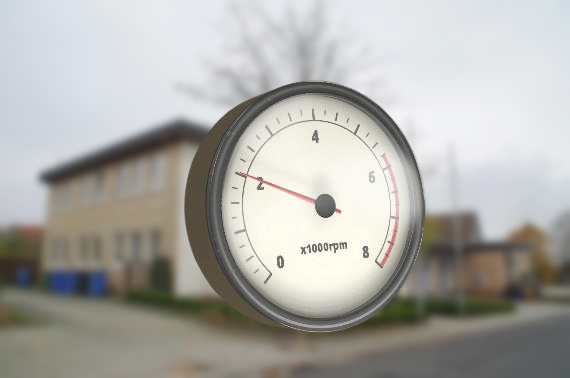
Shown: **2000** rpm
